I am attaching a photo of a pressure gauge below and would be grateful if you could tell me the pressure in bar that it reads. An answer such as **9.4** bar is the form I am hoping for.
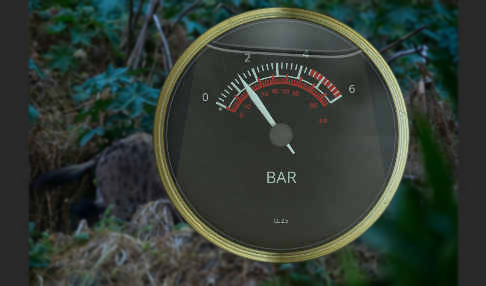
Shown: **1.4** bar
